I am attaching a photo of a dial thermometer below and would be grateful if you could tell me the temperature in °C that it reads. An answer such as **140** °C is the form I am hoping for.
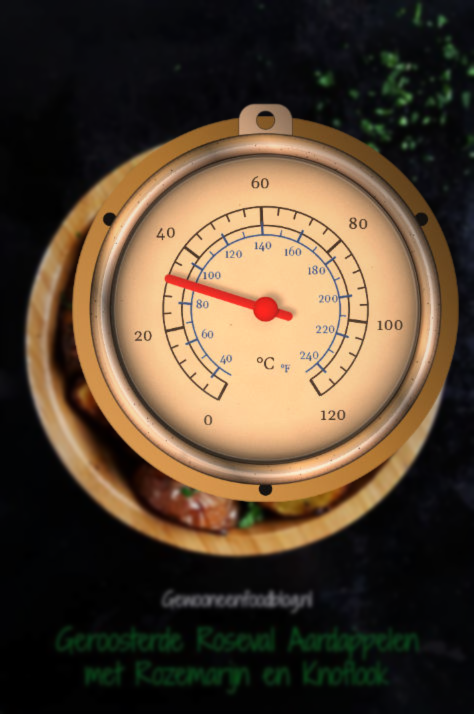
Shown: **32** °C
